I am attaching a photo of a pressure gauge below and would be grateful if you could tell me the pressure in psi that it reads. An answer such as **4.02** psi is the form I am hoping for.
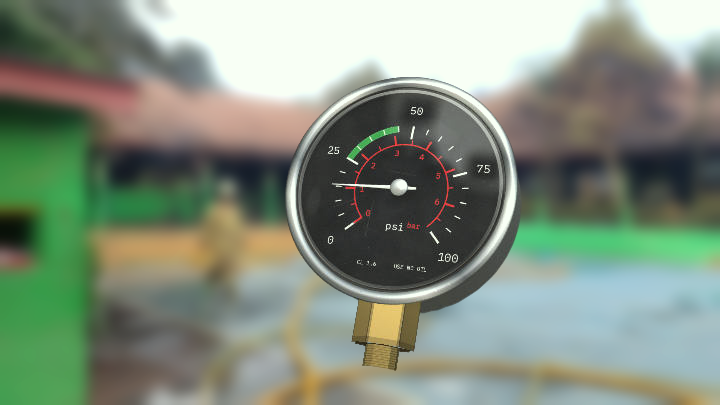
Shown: **15** psi
